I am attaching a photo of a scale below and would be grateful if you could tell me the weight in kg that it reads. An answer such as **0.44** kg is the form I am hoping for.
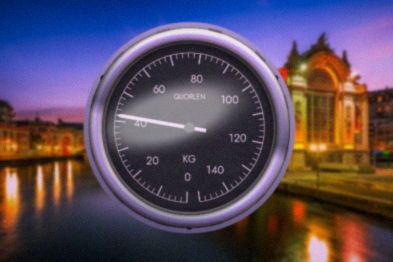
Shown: **42** kg
